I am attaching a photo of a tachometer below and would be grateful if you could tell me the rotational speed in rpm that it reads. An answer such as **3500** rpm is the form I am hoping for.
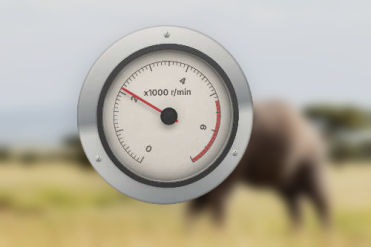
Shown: **2100** rpm
